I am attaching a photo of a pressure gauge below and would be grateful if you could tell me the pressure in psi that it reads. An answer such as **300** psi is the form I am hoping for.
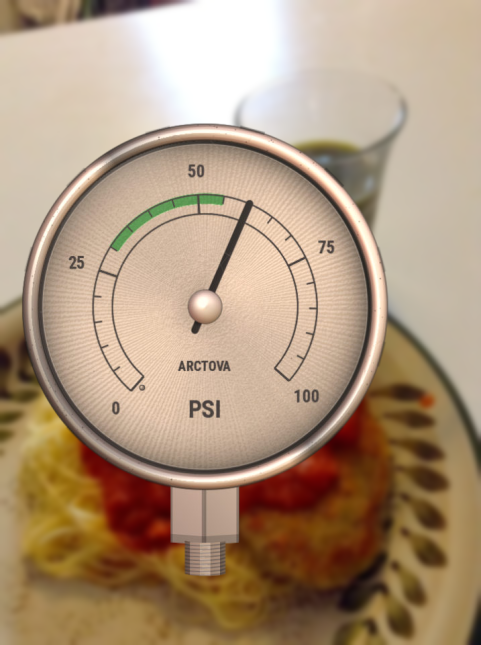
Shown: **60** psi
